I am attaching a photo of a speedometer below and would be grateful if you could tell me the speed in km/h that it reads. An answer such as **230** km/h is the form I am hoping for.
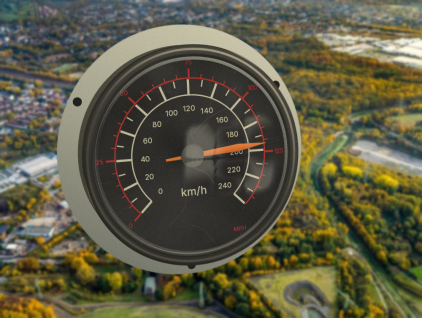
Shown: **195** km/h
